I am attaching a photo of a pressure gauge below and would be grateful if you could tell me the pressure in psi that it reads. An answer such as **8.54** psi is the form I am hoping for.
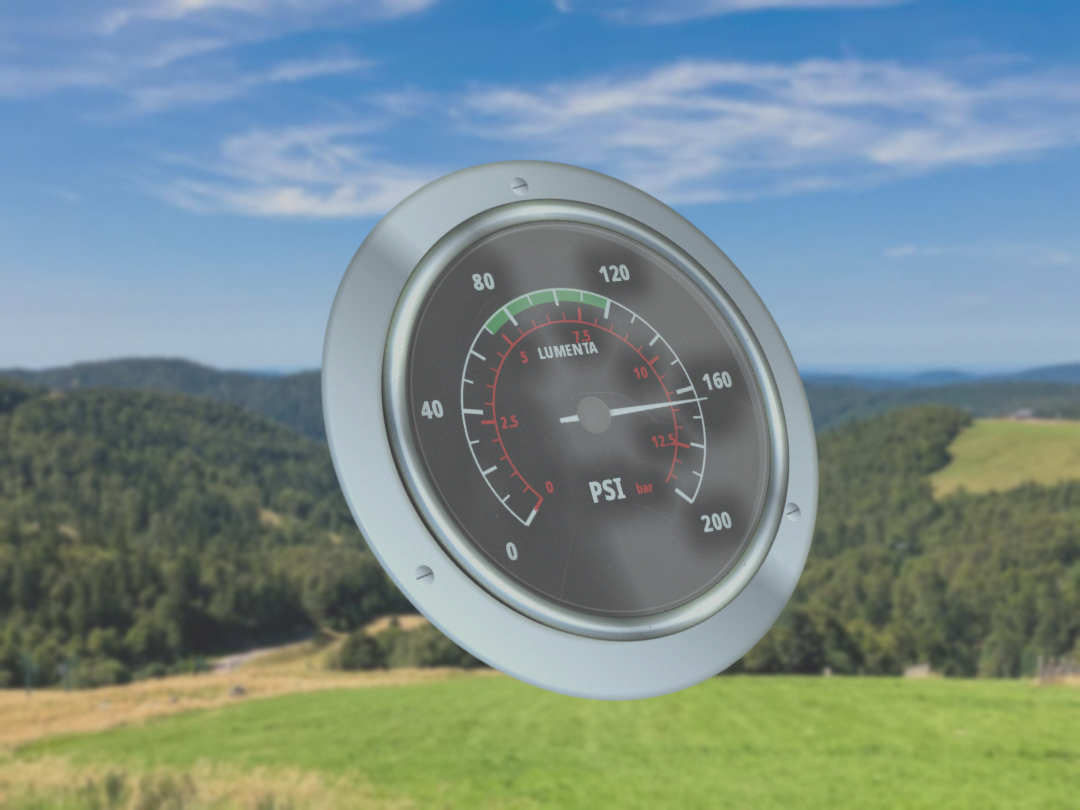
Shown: **165** psi
